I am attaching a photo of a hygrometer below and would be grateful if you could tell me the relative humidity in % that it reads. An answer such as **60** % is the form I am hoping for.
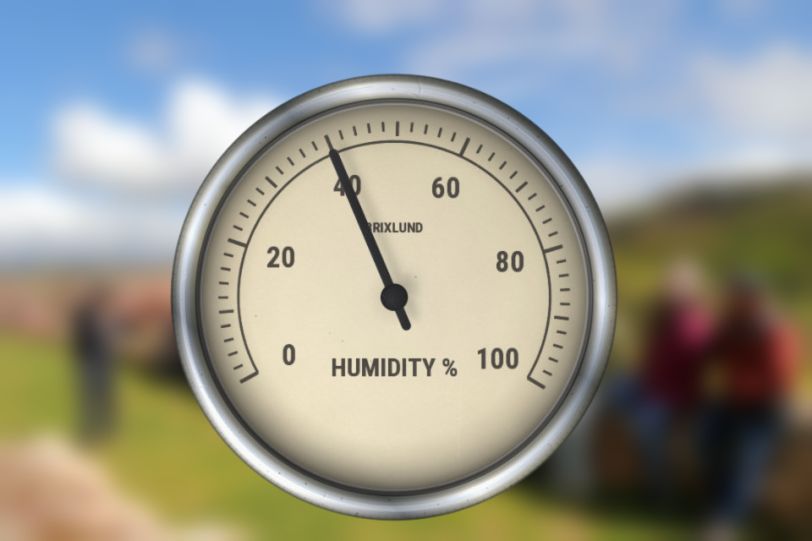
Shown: **40** %
